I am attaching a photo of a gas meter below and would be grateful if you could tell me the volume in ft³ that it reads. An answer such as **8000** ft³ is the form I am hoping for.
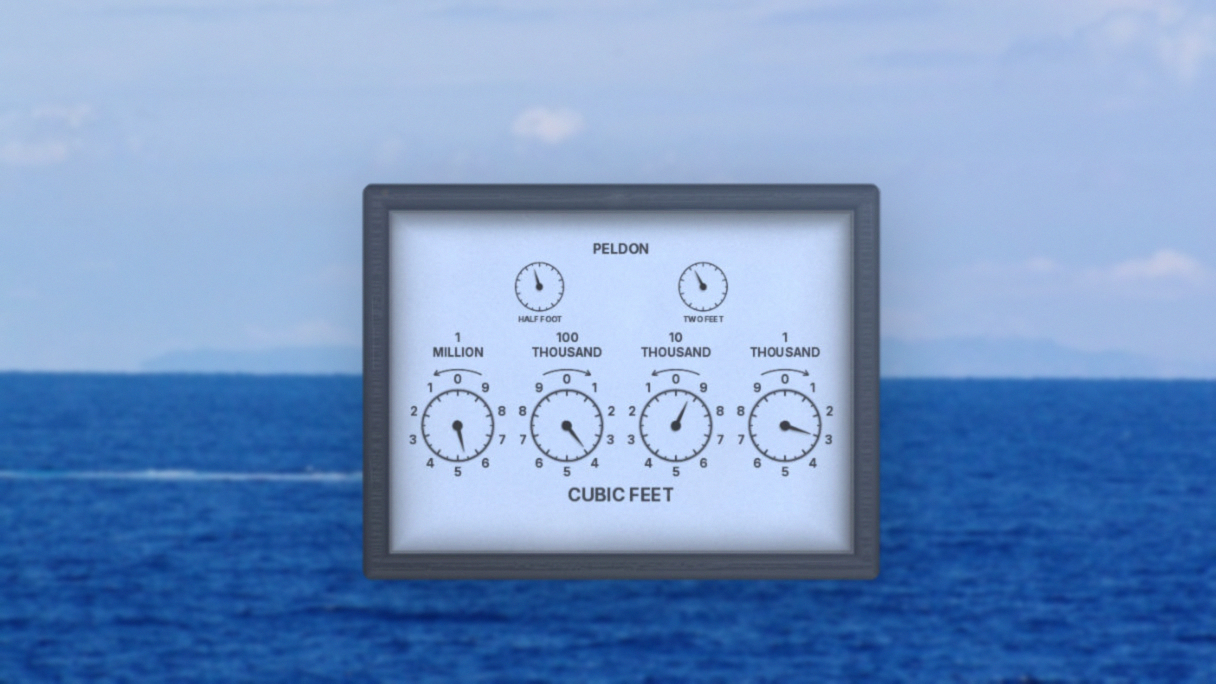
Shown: **539300** ft³
